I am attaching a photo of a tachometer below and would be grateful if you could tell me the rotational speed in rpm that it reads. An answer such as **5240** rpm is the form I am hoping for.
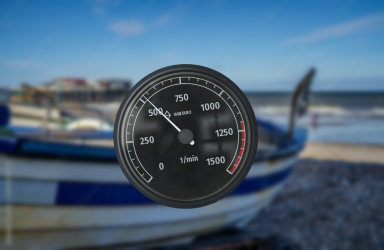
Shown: **525** rpm
